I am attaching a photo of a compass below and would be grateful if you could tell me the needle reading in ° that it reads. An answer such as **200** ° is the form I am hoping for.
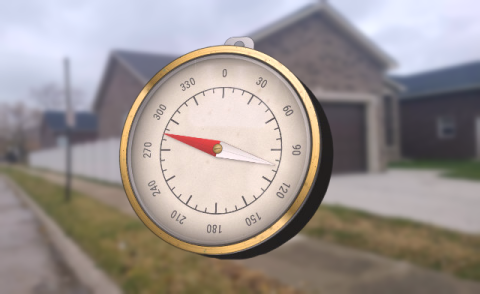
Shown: **285** °
